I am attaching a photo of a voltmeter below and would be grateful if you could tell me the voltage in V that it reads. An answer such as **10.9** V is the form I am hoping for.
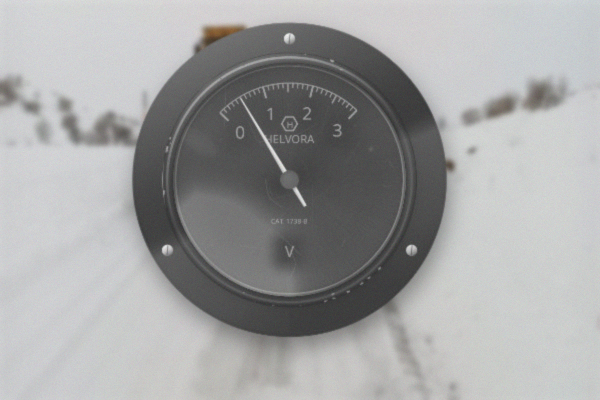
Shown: **0.5** V
